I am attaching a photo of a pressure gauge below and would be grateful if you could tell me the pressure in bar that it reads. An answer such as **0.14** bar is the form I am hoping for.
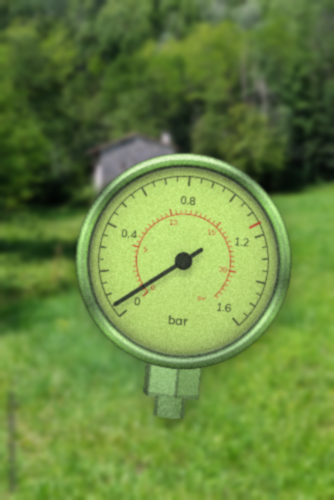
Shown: **0.05** bar
